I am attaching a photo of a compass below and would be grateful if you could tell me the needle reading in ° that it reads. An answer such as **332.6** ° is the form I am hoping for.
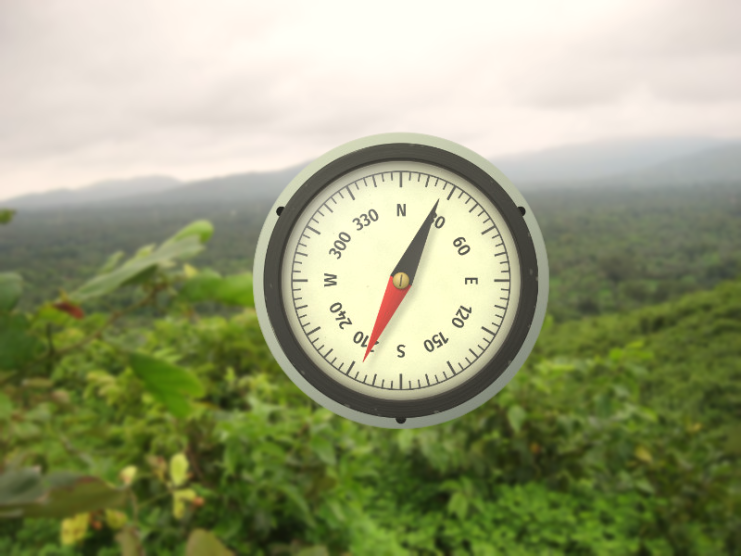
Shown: **205** °
